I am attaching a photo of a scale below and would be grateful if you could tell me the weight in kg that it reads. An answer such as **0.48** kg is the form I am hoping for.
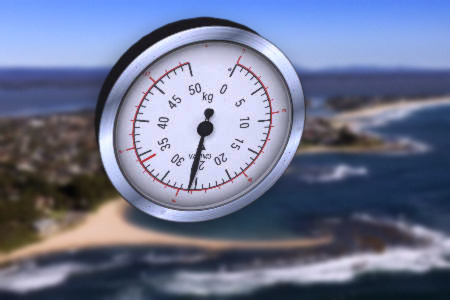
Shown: **26** kg
